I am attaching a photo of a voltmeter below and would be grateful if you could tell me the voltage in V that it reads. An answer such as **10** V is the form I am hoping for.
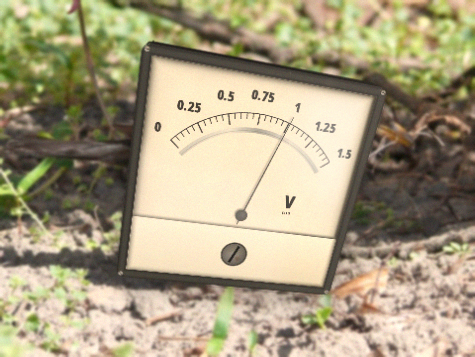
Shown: **1** V
